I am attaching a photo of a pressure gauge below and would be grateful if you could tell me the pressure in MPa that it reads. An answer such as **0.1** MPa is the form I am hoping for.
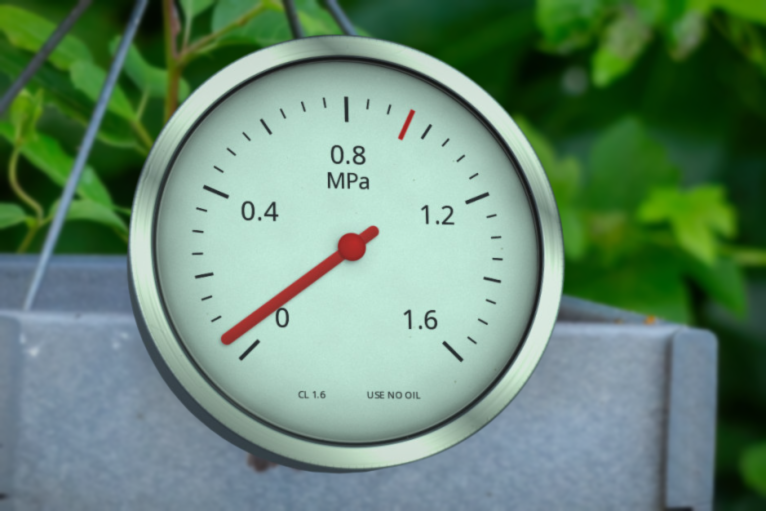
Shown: **0.05** MPa
